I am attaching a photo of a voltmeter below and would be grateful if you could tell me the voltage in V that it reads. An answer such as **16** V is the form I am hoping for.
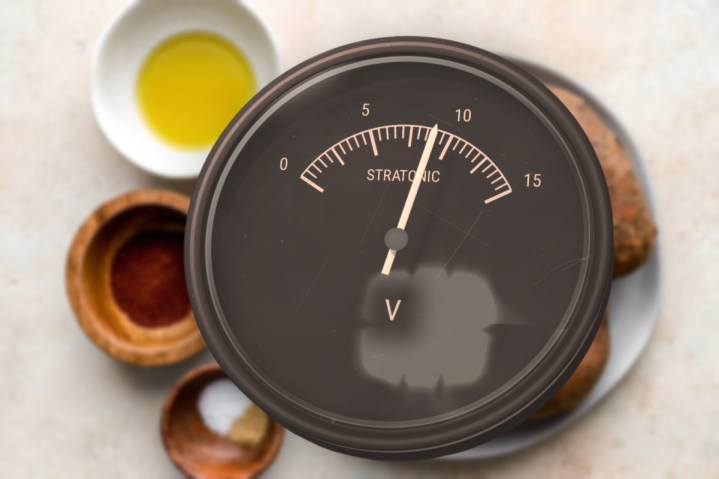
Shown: **9** V
